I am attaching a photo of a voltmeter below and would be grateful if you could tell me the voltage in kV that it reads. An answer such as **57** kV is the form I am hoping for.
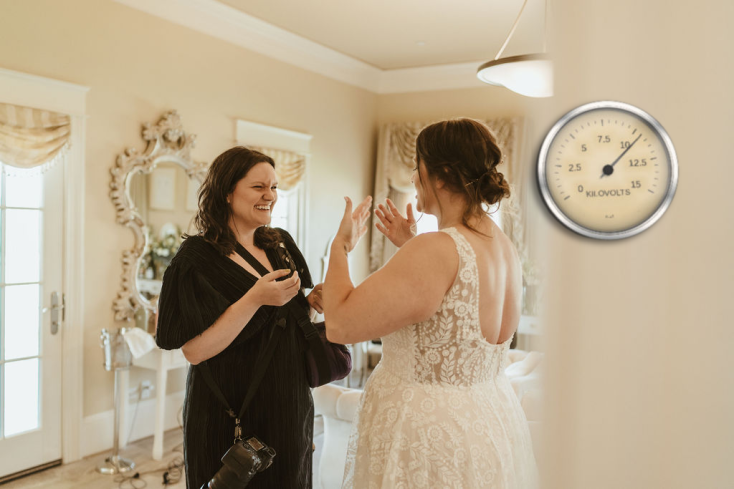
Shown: **10.5** kV
